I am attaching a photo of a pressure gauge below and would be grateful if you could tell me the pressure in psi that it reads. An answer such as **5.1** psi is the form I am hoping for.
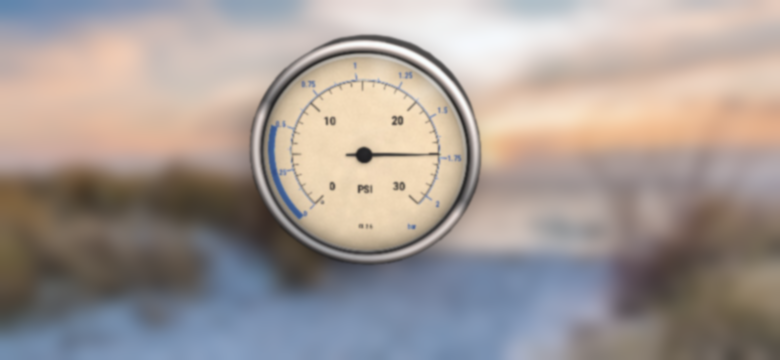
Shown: **25** psi
